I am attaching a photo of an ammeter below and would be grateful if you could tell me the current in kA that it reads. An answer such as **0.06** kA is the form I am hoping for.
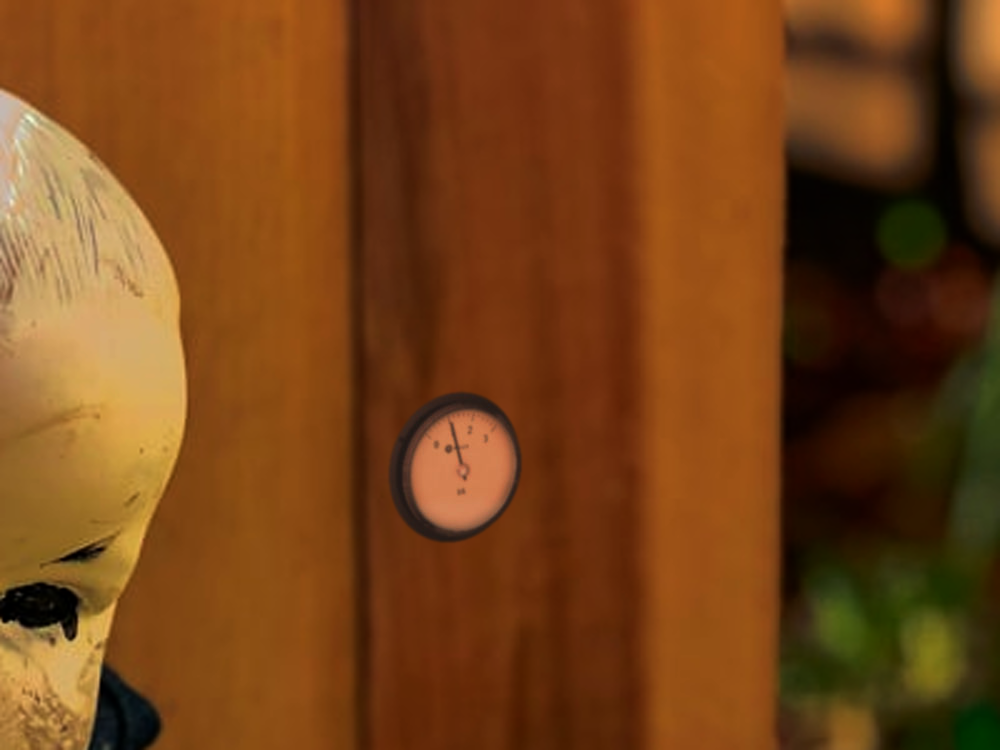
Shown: **1** kA
